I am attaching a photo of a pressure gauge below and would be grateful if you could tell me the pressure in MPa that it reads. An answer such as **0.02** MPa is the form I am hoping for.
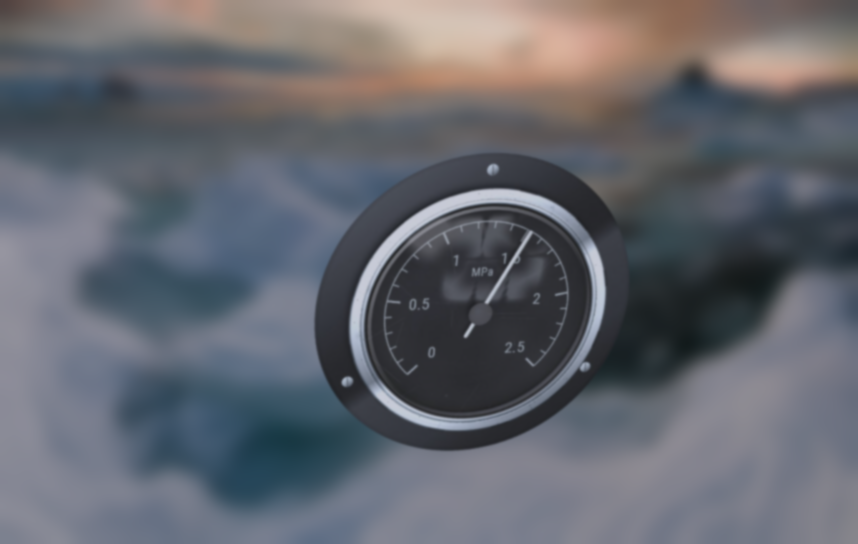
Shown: **1.5** MPa
